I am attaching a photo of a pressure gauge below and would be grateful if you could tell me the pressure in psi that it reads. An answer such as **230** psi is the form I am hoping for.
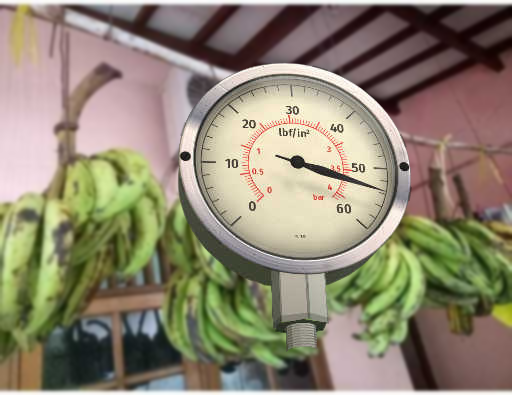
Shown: **54** psi
